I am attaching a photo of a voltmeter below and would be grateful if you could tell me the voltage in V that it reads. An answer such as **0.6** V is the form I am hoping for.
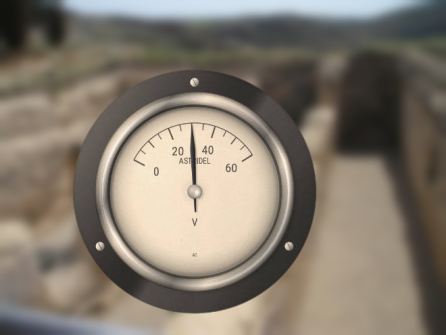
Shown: **30** V
